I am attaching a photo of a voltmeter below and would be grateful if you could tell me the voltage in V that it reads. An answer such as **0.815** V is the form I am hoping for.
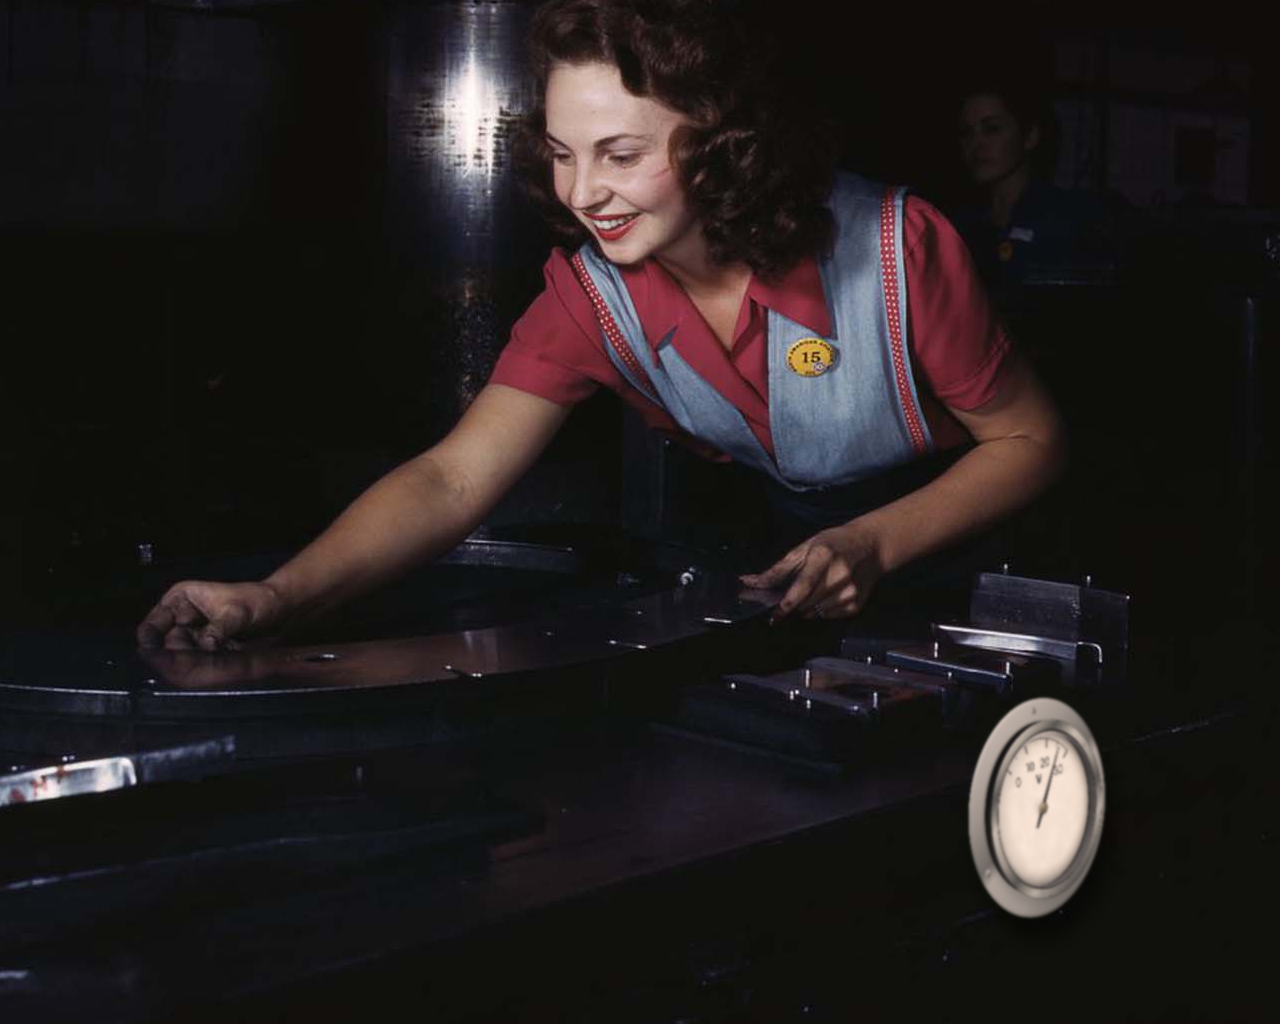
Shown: **25** V
